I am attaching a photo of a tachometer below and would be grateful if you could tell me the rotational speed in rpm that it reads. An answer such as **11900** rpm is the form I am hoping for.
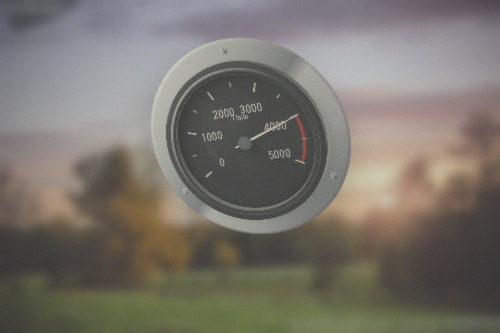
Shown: **4000** rpm
